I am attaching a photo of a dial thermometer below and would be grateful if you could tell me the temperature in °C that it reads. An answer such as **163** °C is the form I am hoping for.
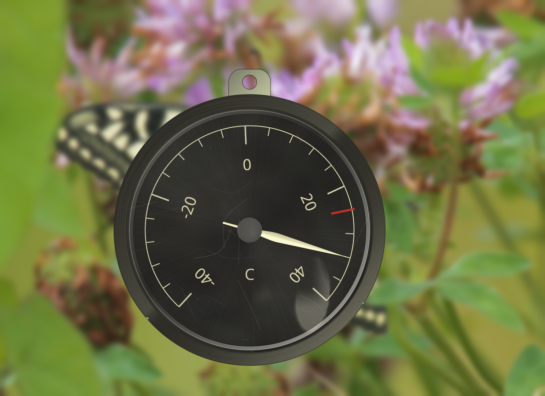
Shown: **32** °C
